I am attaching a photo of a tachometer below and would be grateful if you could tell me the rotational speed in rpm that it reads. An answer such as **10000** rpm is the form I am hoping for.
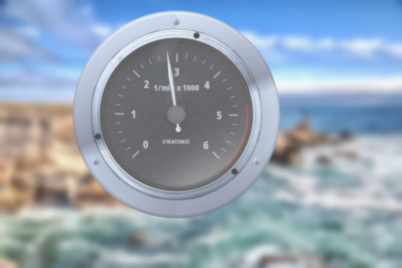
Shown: **2800** rpm
